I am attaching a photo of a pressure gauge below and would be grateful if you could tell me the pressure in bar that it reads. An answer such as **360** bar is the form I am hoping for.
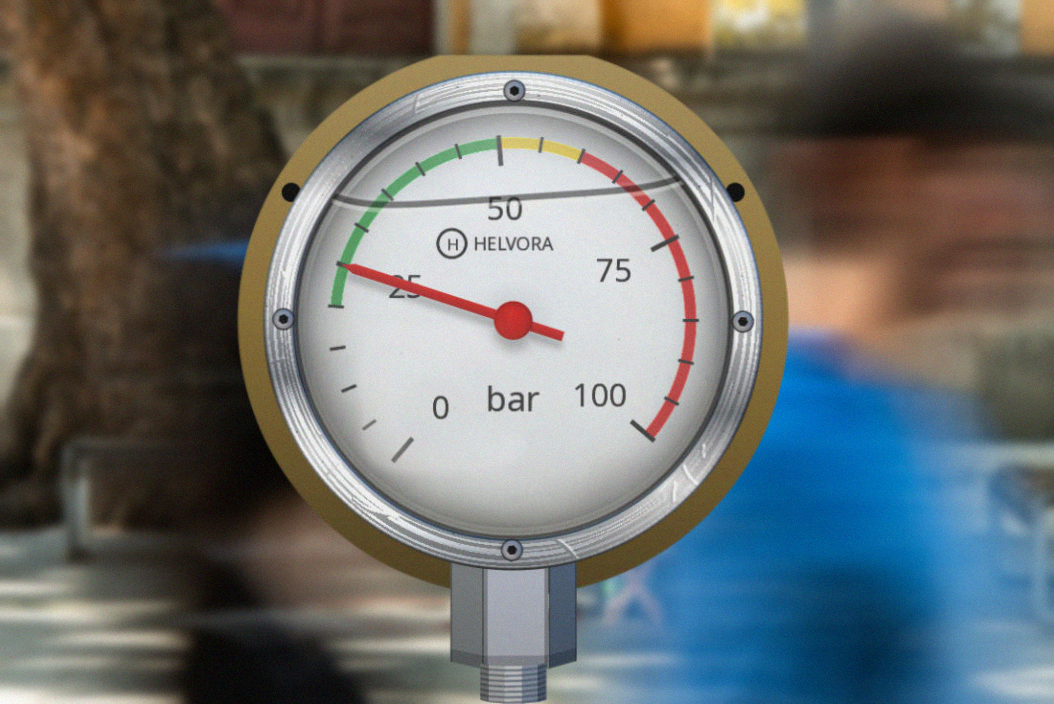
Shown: **25** bar
